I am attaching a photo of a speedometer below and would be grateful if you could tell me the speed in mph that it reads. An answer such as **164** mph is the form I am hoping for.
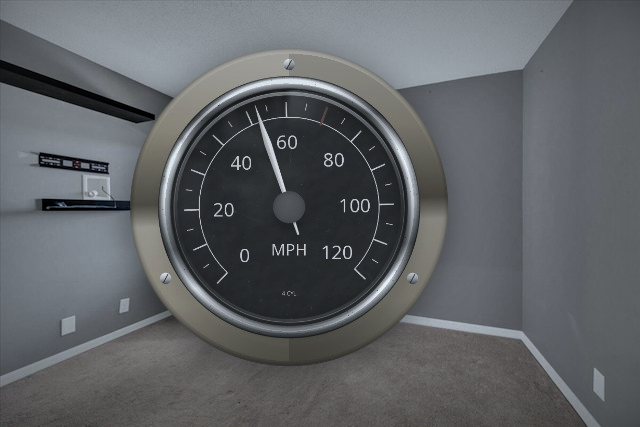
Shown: **52.5** mph
